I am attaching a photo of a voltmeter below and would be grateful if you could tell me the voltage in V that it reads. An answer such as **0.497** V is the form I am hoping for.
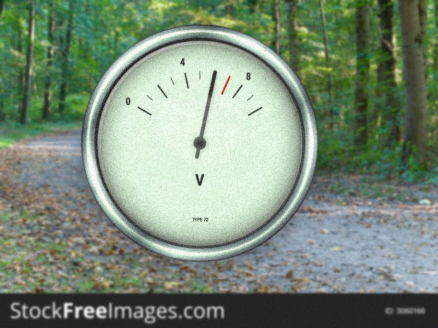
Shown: **6** V
